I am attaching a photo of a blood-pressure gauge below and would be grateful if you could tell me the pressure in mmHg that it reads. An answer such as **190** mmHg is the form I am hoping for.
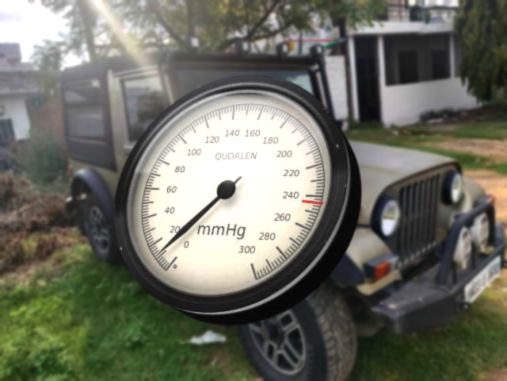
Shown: **10** mmHg
